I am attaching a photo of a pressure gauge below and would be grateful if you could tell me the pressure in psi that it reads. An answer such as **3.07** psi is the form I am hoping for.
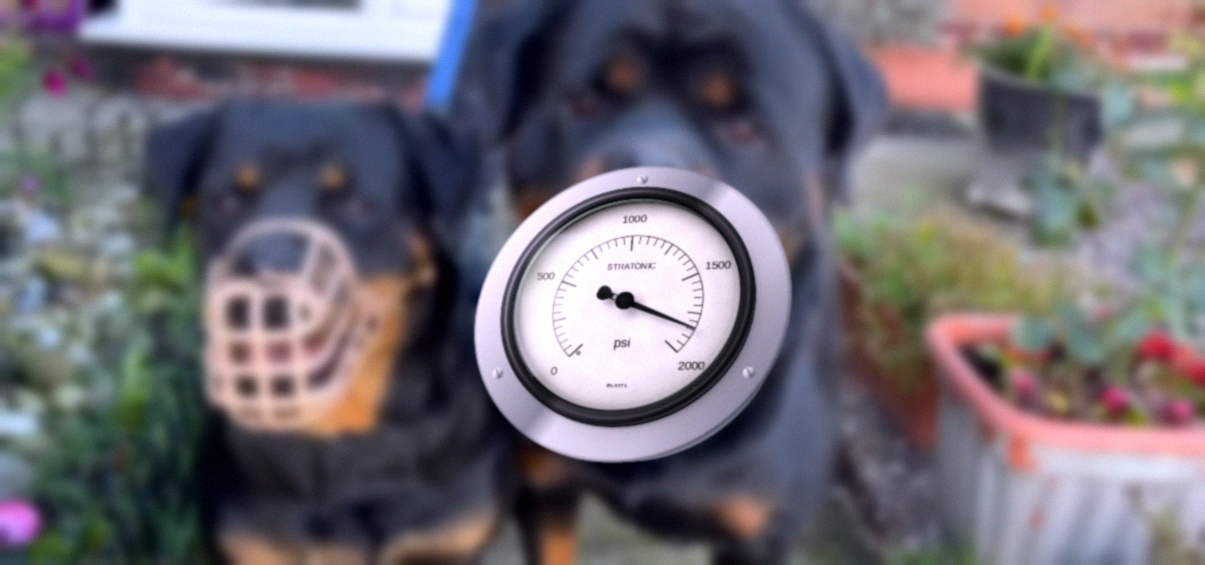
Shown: **1850** psi
